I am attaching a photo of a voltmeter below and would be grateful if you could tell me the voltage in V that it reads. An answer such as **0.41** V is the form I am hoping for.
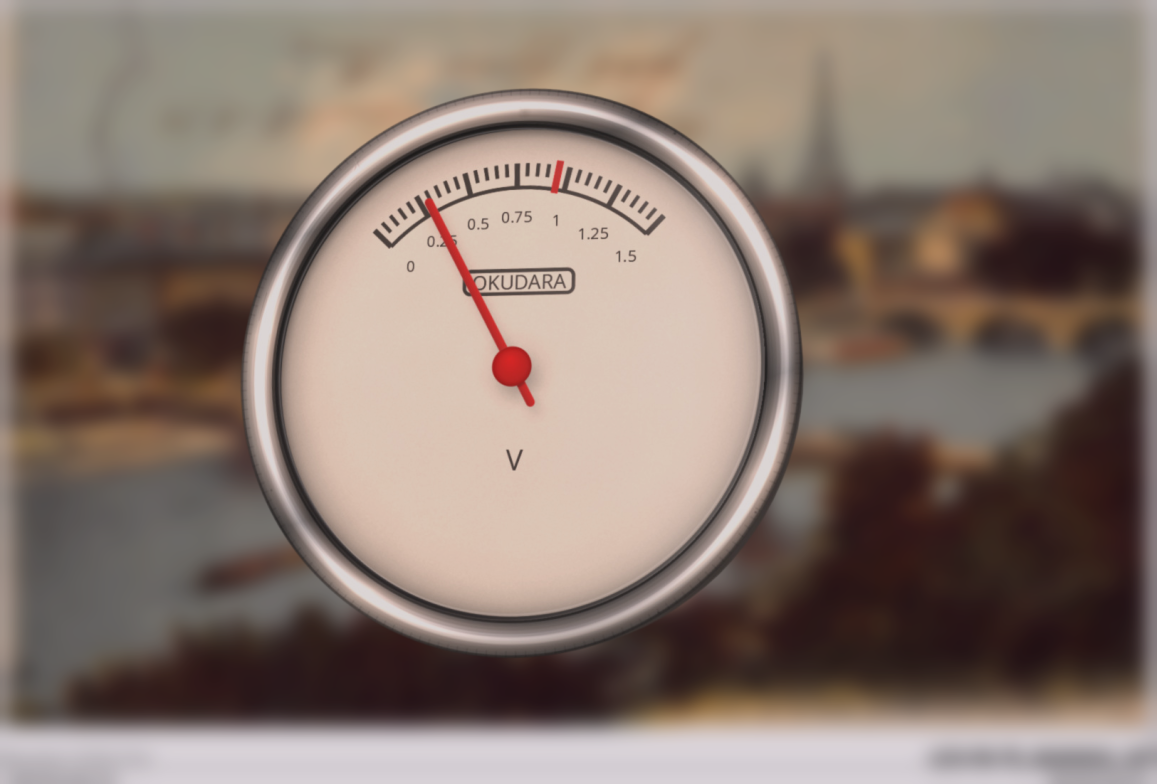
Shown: **0.3** V
